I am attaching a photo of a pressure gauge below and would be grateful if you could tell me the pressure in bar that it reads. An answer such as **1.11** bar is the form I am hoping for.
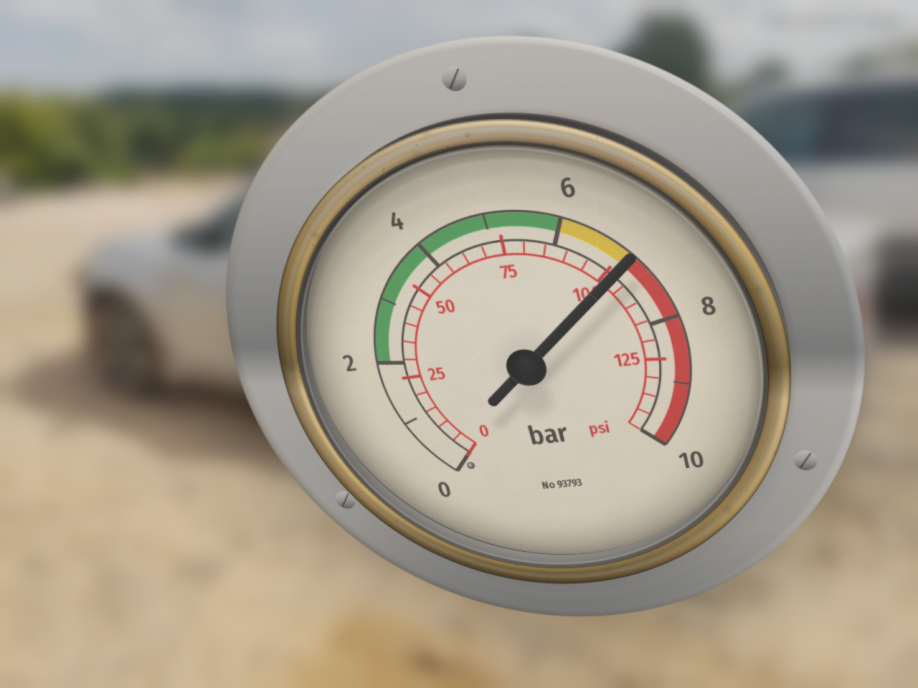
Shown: **7** bar
